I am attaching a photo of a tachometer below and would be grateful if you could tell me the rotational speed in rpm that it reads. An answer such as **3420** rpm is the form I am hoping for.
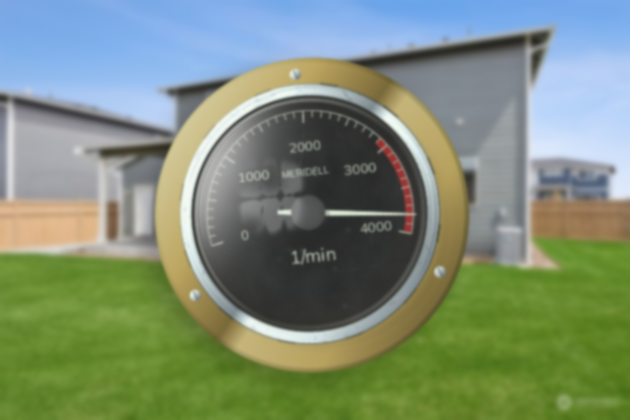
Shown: **3800** rpm
